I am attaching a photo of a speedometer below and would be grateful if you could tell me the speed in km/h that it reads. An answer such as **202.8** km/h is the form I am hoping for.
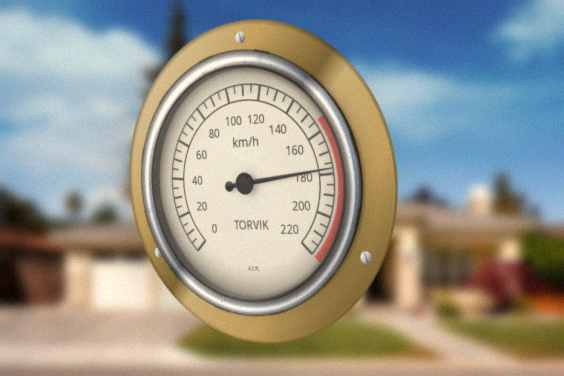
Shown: **177.5** km/h
